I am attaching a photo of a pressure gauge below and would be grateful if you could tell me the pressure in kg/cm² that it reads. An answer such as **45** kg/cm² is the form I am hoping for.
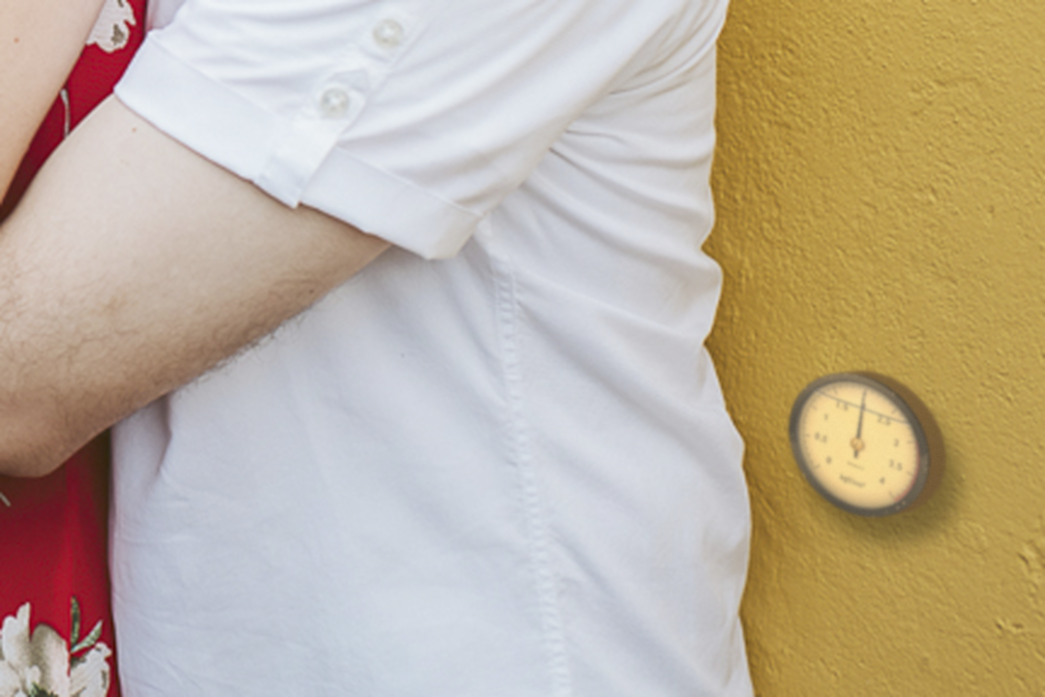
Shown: **2** kg/cm²
